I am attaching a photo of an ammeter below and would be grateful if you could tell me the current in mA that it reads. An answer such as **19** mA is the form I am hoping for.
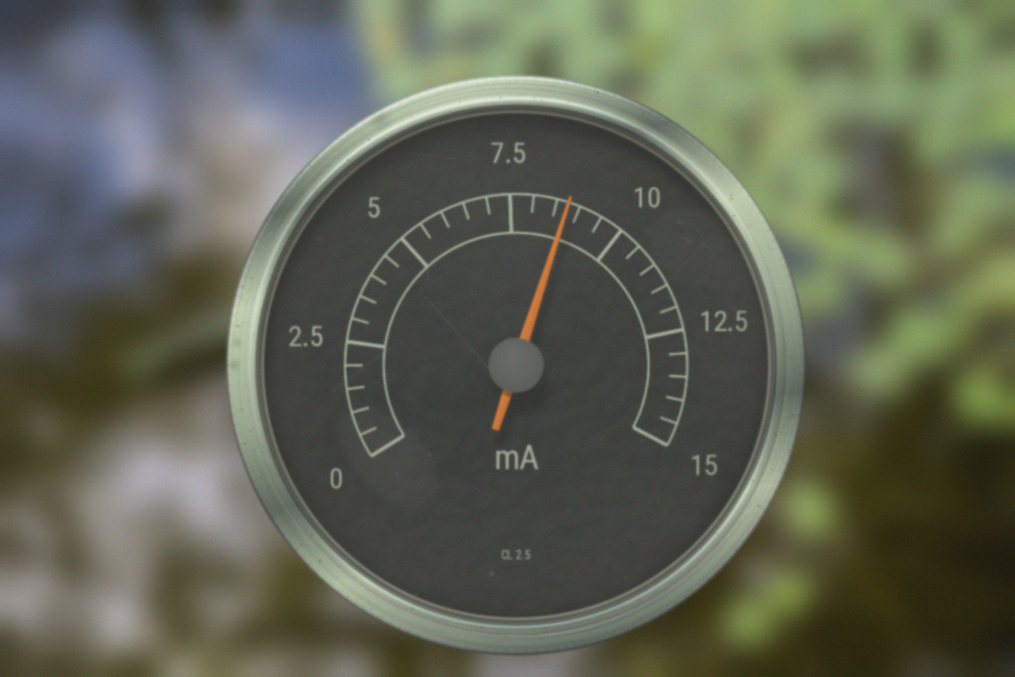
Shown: **8.75** mA
